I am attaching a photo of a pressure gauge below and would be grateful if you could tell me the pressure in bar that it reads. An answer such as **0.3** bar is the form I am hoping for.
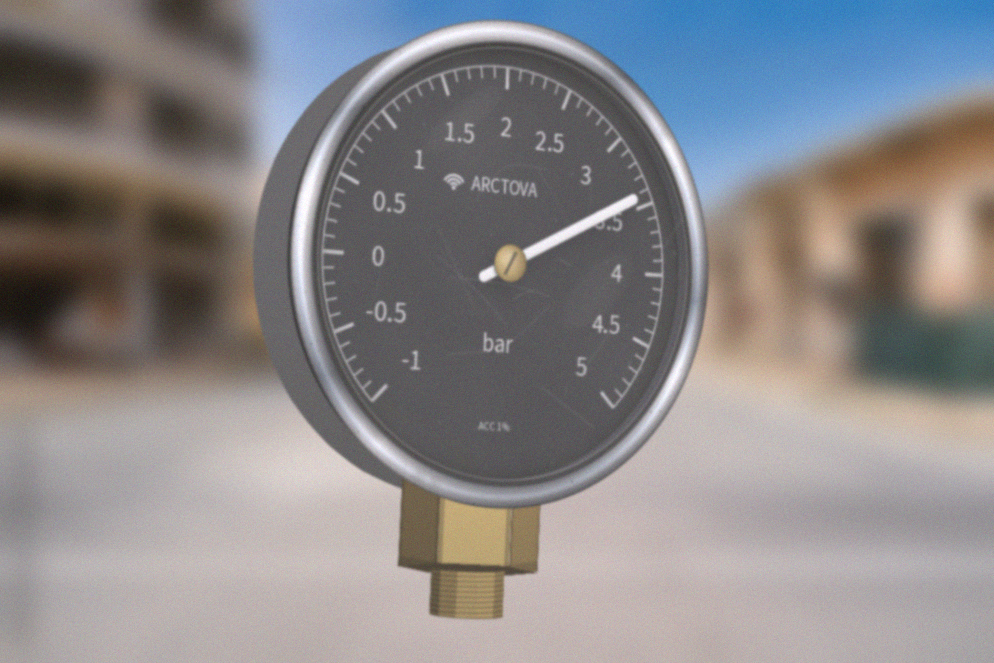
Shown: **3.4** bar
